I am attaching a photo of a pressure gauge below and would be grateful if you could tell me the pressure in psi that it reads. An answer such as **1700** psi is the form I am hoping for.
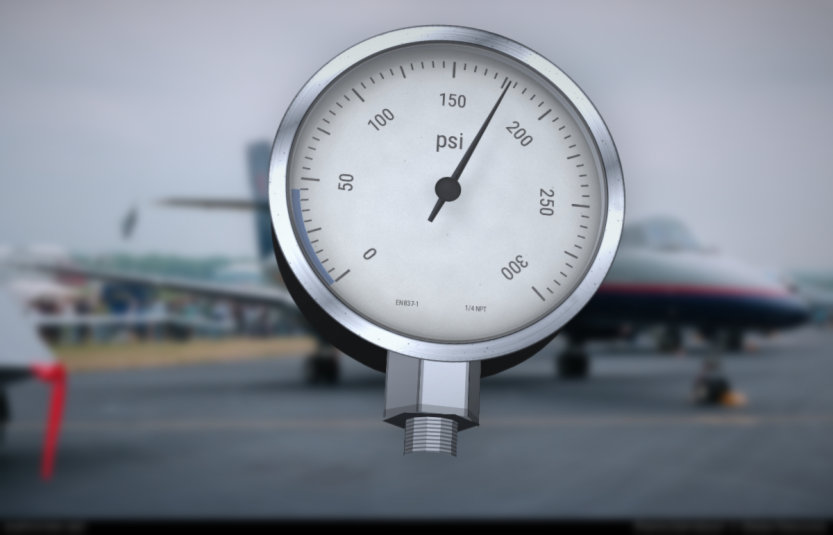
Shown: **177.5** psi
